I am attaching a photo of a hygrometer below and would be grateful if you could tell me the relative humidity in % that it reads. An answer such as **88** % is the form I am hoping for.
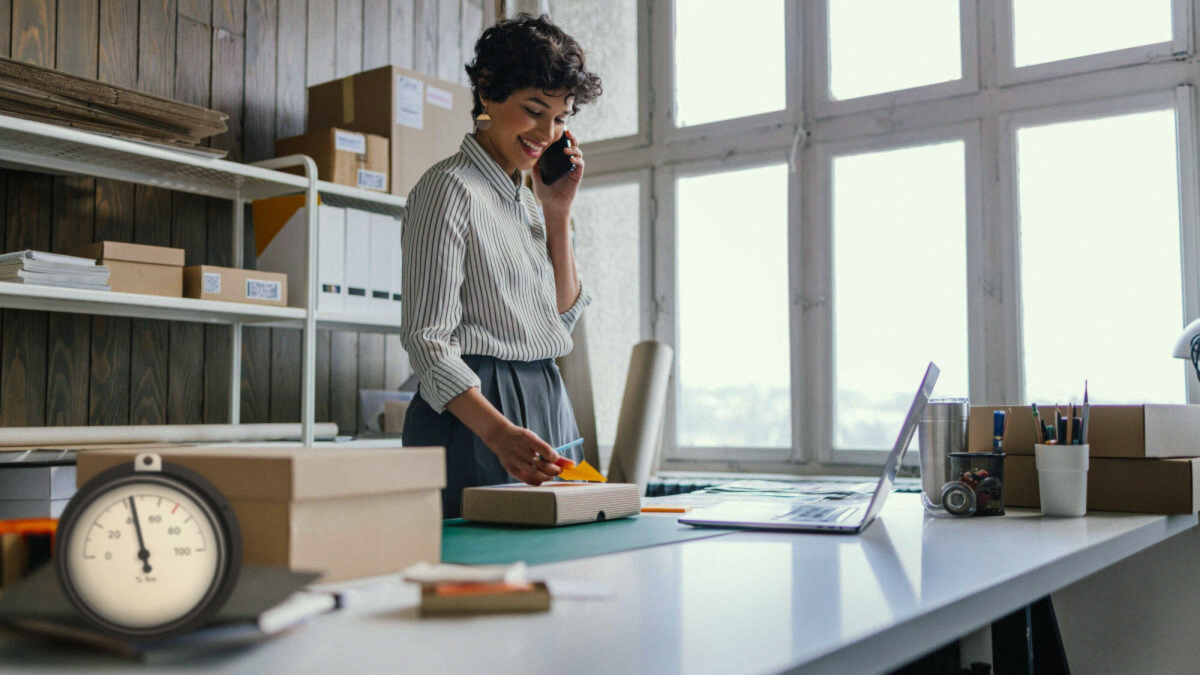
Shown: **45** %
